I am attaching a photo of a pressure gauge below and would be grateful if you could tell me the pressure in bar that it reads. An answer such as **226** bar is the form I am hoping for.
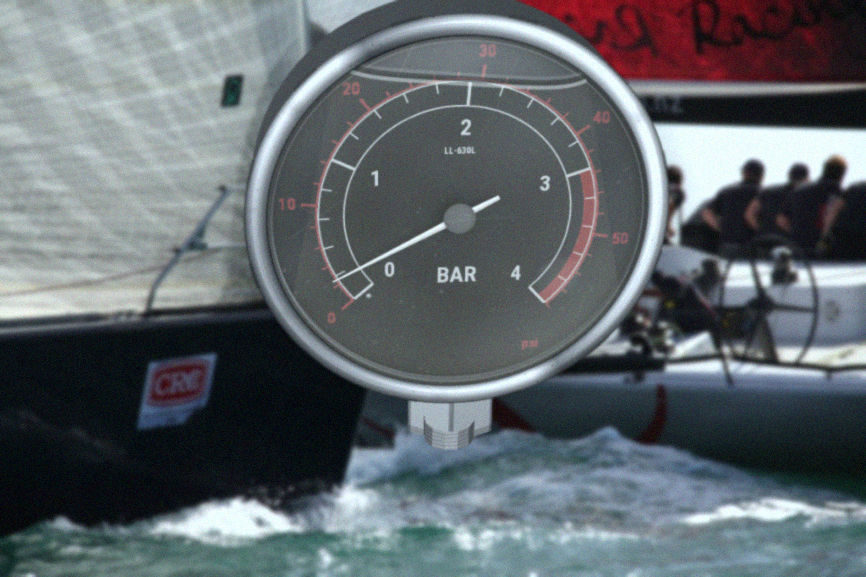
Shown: **0.2** bar
